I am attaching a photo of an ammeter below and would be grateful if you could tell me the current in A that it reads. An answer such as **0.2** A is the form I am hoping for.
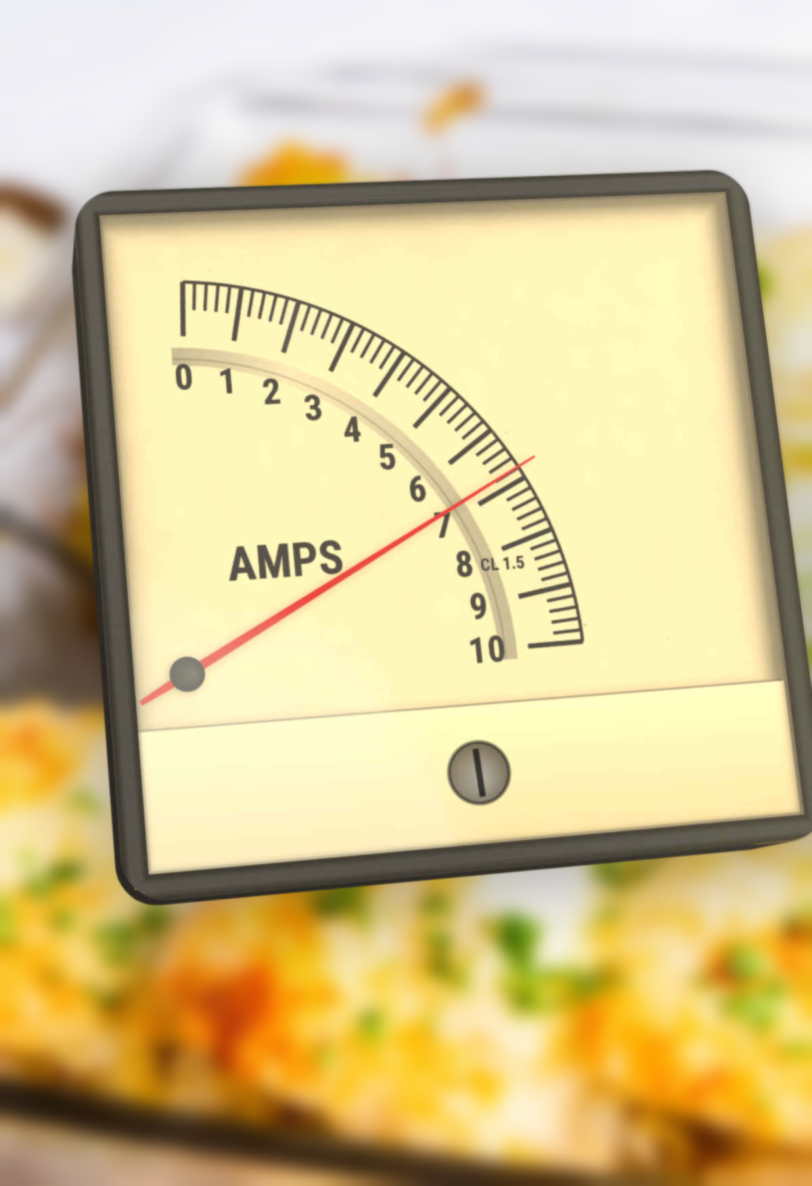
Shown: **6.8** A
